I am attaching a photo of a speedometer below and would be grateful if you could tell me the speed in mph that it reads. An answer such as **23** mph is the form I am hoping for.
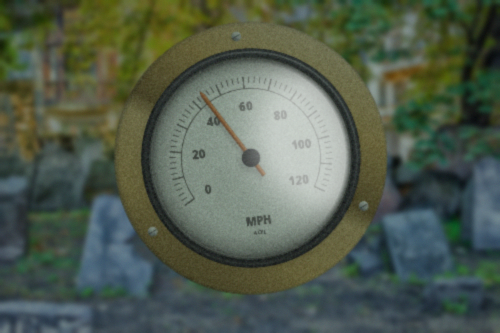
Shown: **44** mph
